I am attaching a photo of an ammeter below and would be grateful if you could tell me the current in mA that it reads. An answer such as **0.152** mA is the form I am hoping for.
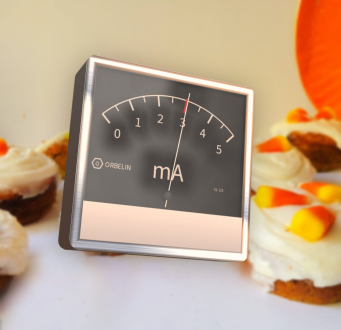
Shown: **3** mA
